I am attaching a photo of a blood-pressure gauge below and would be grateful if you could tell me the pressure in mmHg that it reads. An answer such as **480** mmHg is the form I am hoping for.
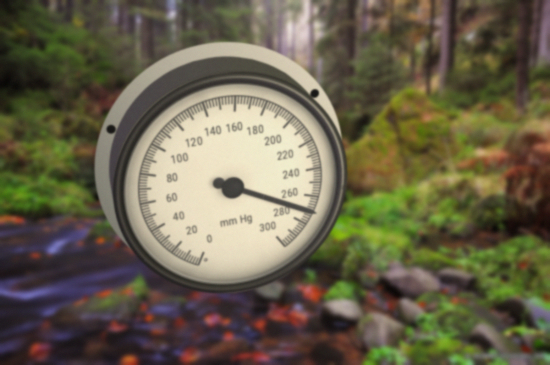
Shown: **270** mmHg
